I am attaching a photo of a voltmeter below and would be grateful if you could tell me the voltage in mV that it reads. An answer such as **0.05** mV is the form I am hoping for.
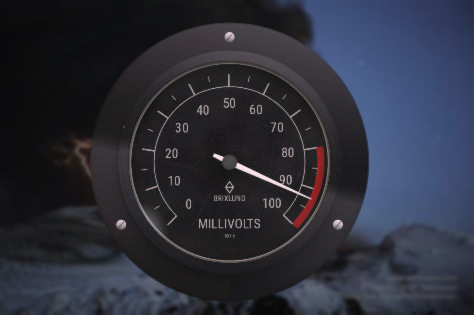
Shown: **92.5** mV
